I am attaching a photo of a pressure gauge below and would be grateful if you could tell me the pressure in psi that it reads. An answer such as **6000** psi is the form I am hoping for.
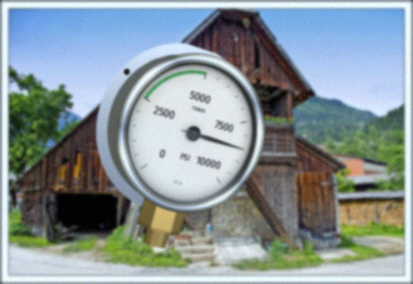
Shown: **8500** psi
